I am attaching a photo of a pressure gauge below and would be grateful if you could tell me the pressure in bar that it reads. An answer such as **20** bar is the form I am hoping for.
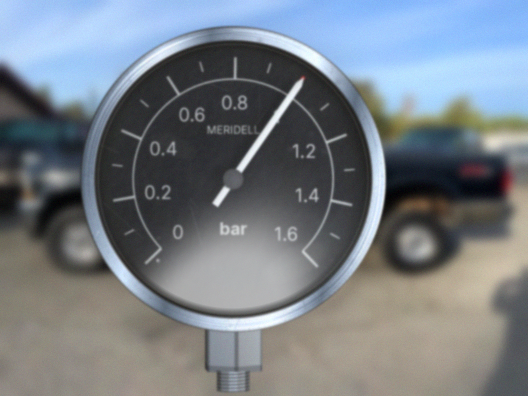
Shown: **1** bar
